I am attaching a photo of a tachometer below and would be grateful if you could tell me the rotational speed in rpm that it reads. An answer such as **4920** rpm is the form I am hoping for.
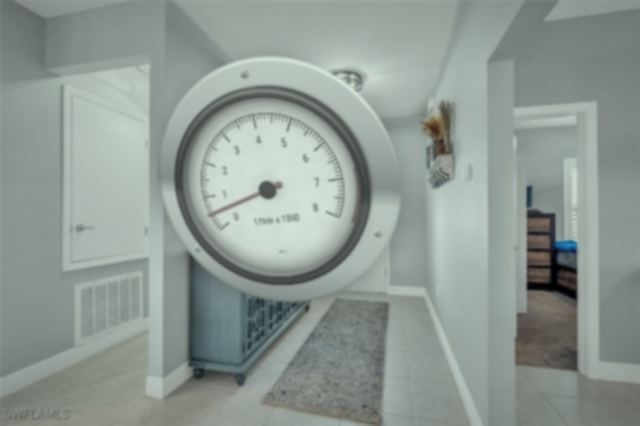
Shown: **500** rpm
